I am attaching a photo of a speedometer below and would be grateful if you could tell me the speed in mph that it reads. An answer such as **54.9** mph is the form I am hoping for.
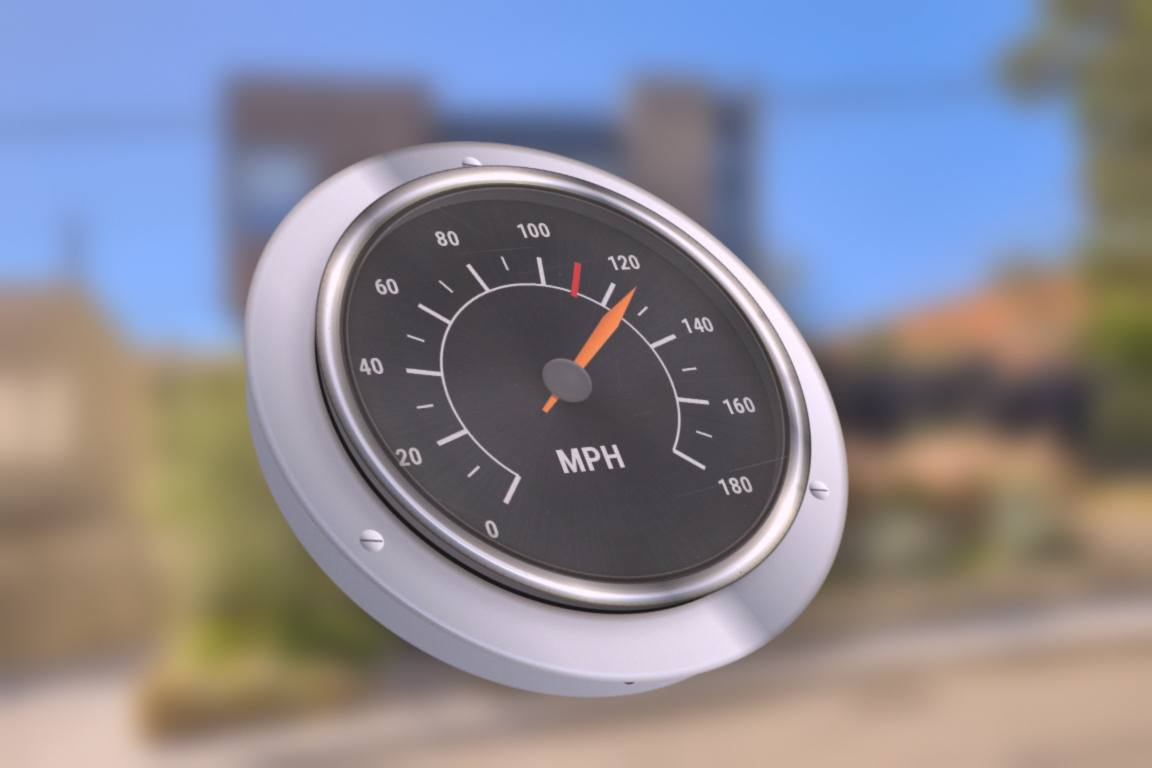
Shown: **125** mph
